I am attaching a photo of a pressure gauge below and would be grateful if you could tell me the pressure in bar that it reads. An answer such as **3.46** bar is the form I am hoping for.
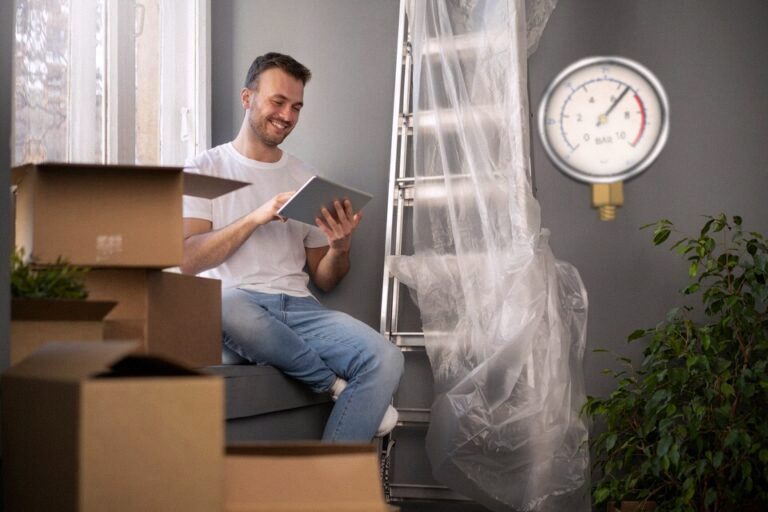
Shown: **6.5** bar
